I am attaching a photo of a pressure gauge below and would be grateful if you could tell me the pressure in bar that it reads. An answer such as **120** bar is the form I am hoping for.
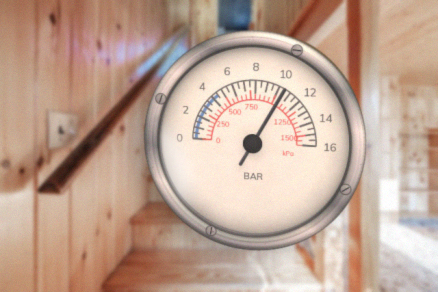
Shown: **10.5** bar
